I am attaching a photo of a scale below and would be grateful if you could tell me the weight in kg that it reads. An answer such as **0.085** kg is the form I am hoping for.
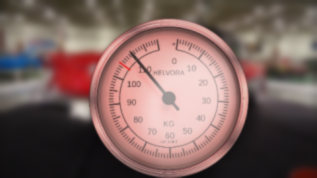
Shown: **110** kg
